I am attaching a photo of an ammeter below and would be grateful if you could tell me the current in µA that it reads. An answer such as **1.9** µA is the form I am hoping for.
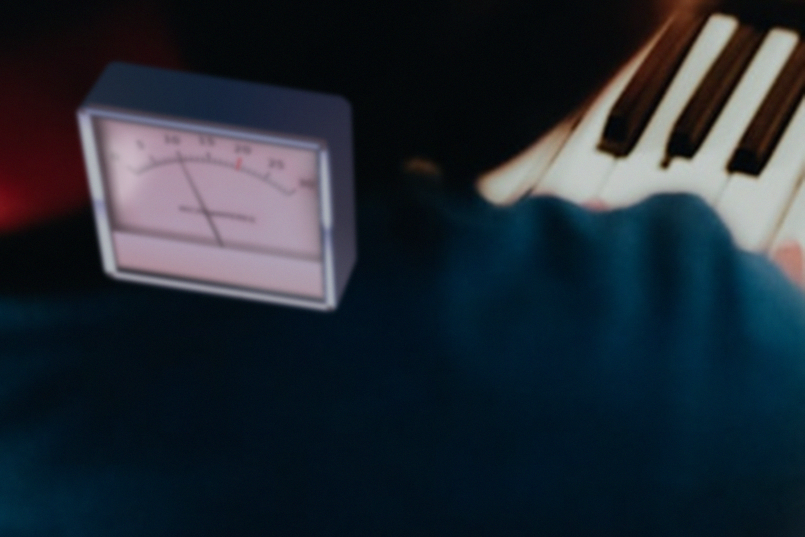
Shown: **10** µA
